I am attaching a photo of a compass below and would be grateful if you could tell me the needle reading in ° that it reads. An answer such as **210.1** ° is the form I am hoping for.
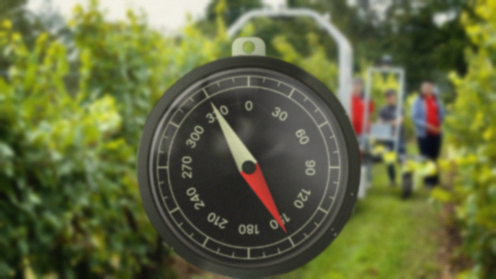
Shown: **150** °
